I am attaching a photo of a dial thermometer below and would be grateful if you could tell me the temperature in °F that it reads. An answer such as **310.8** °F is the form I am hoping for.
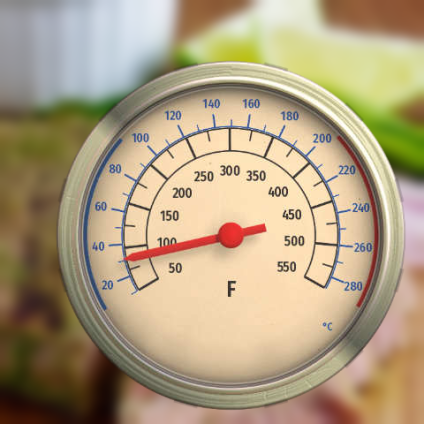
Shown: **87.5** °F
